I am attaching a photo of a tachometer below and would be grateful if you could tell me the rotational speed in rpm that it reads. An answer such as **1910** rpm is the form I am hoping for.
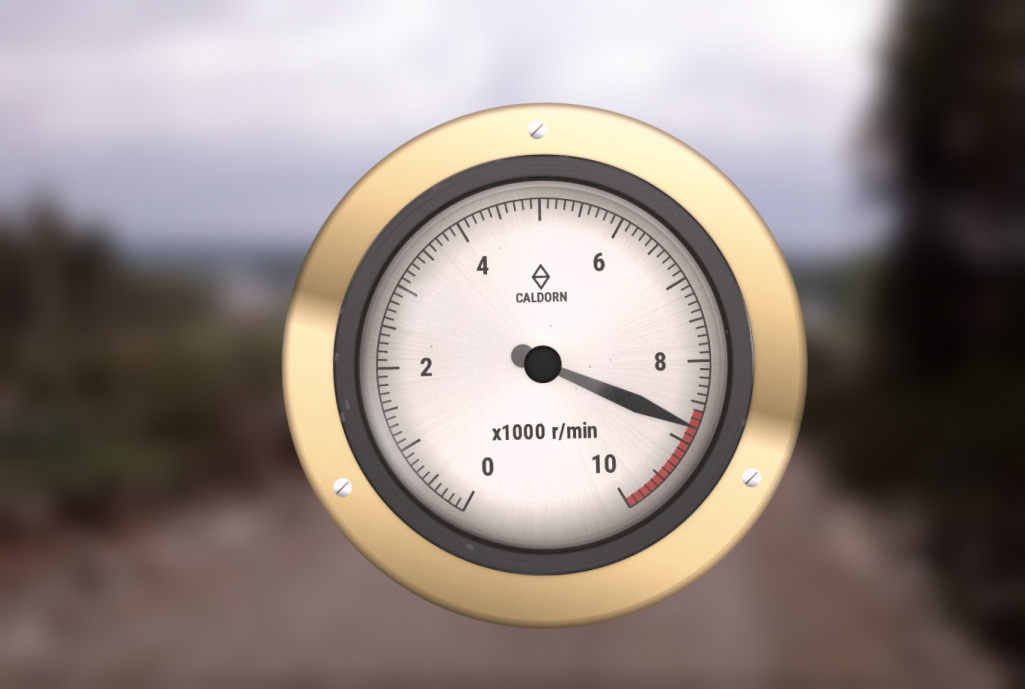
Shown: **8800** rpm
